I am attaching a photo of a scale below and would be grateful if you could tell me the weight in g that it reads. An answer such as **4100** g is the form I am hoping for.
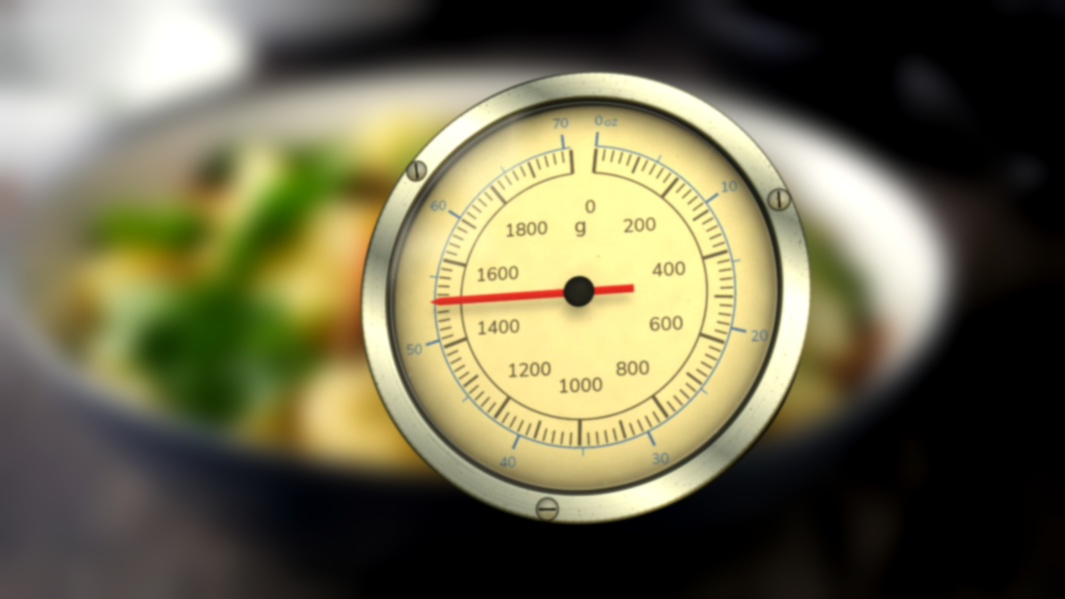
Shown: **1500** g
